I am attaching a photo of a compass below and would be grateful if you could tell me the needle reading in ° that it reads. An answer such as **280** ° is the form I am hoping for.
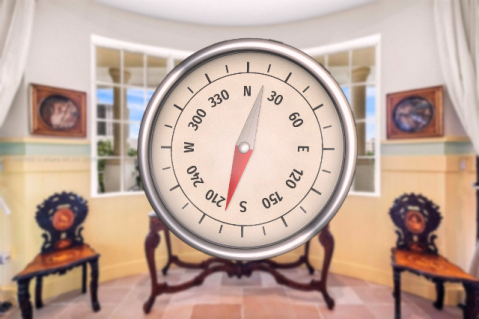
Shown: **195** °
